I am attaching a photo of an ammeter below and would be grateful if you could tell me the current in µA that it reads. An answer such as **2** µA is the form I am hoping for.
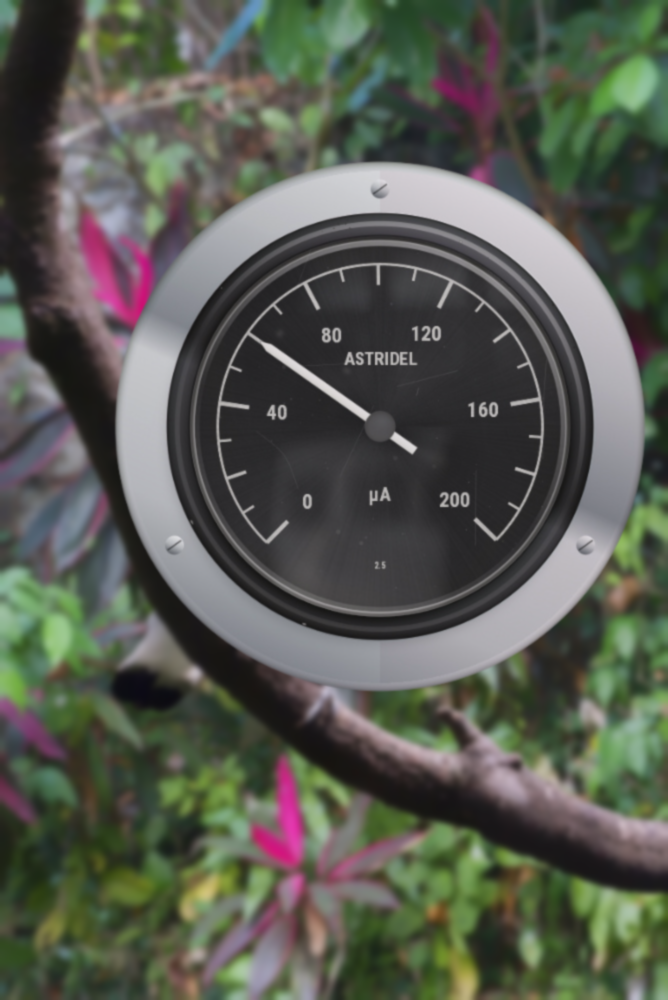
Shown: **60** µA
